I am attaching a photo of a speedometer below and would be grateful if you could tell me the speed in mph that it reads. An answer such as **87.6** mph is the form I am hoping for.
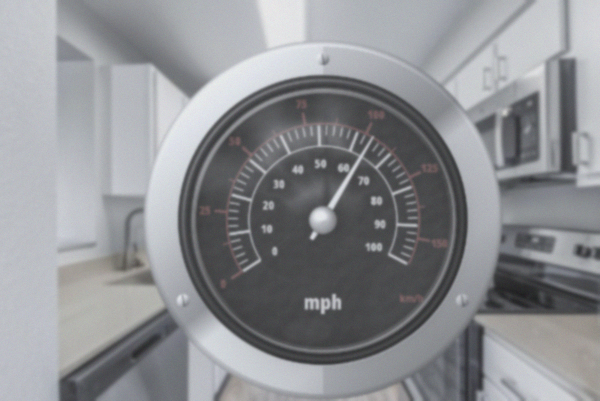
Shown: **64** mph
